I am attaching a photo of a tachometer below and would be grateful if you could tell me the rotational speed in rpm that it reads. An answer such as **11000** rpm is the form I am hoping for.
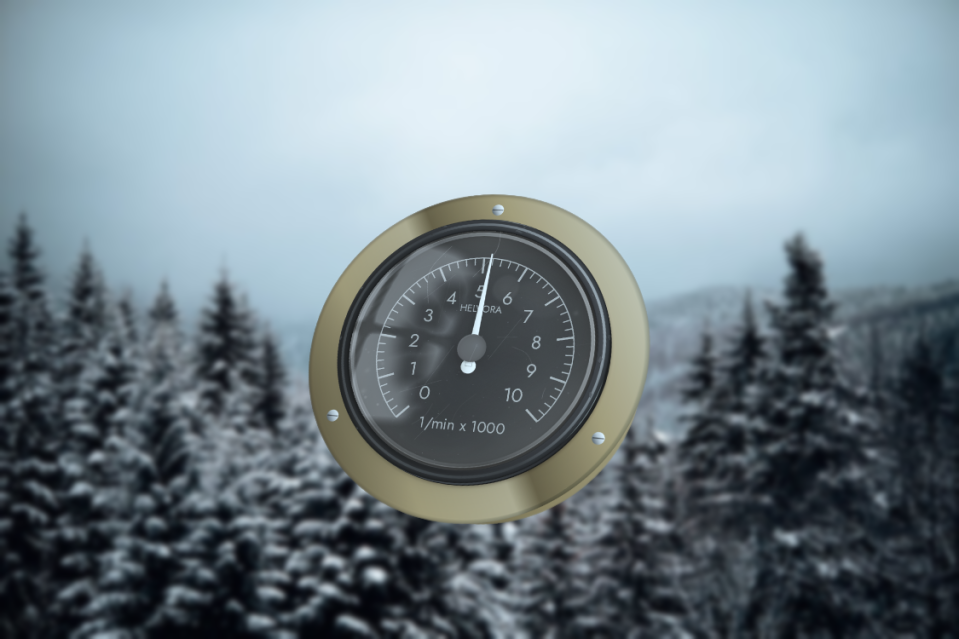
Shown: **5200** rpm
